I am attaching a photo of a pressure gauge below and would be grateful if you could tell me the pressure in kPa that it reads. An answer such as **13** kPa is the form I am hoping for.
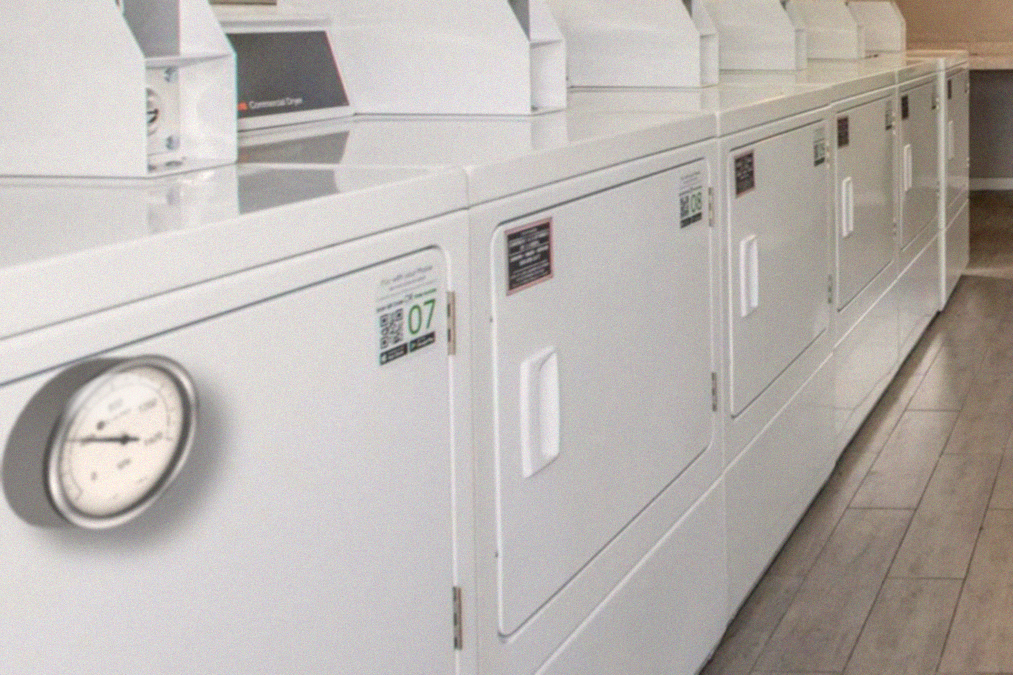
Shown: **400** kPa
